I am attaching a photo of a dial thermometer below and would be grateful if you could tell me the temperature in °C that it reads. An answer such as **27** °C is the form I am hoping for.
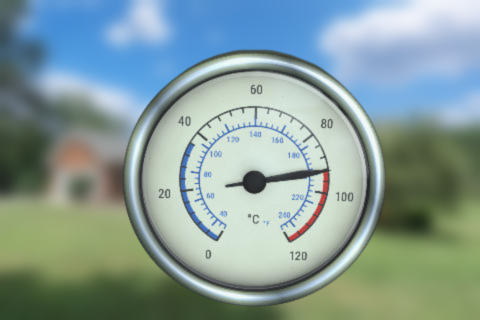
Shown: **92** °C
